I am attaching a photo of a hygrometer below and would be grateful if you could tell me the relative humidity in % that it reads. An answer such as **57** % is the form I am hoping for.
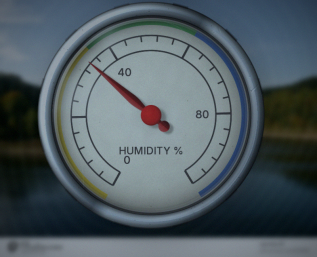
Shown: **34** %
